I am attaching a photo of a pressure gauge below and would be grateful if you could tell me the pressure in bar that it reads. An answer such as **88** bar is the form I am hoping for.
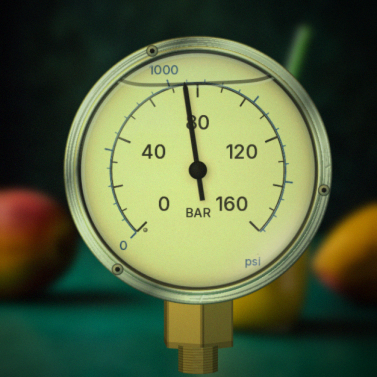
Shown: **75** bar
